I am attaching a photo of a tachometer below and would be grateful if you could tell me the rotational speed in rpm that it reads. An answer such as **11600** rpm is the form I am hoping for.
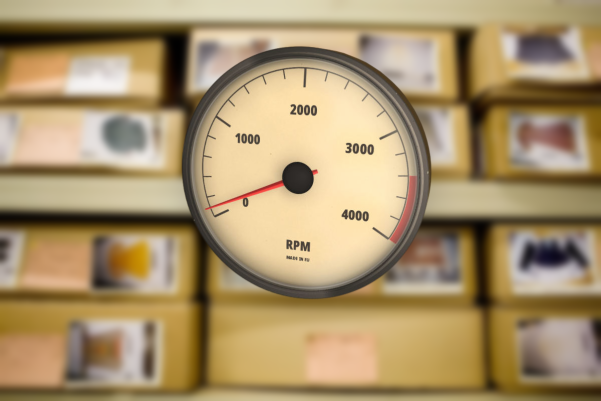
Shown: **100** rpm
